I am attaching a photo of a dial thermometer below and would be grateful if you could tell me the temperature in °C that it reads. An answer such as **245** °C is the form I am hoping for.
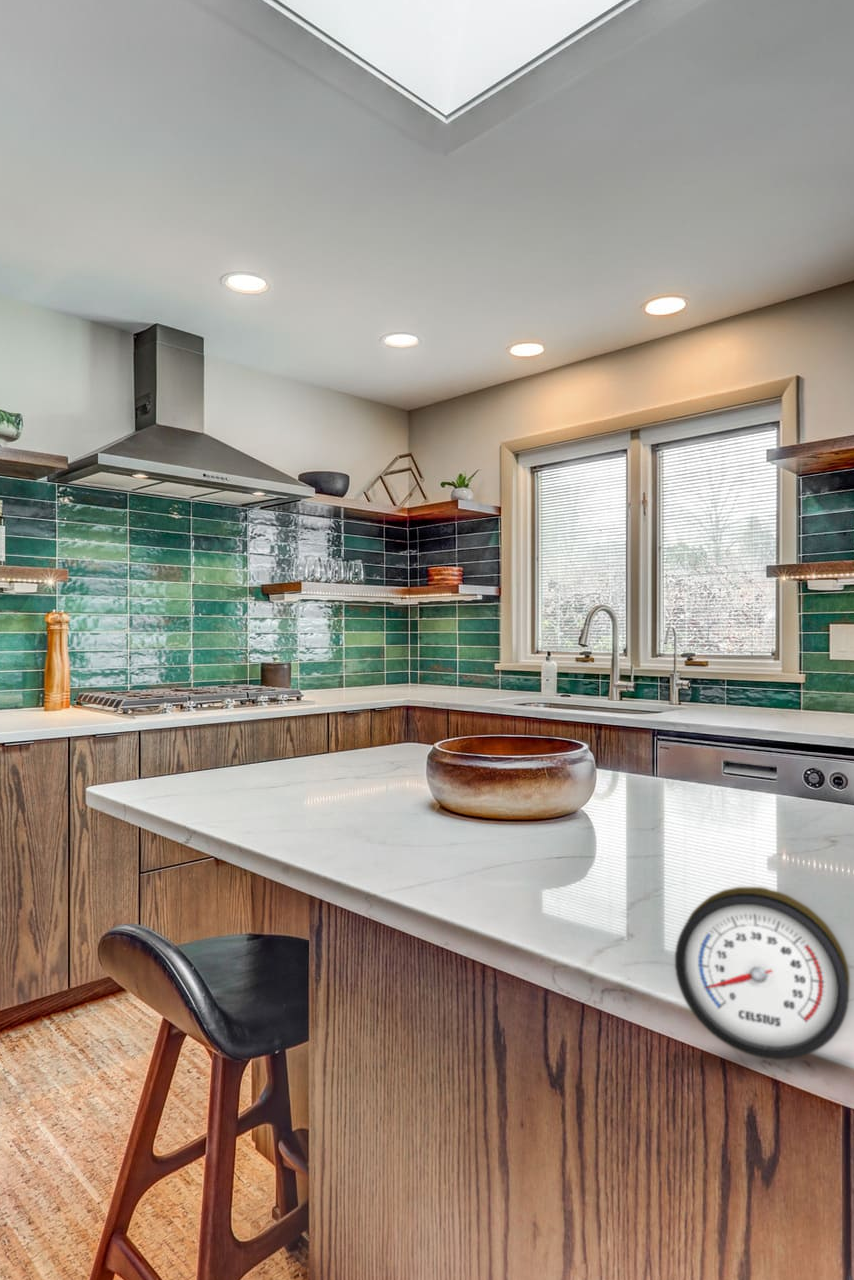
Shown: **5** °C
